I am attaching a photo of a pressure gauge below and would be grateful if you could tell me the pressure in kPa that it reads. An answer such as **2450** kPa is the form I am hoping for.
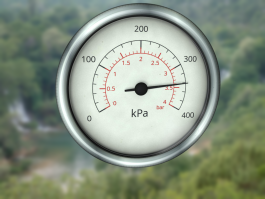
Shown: **340** kPa
